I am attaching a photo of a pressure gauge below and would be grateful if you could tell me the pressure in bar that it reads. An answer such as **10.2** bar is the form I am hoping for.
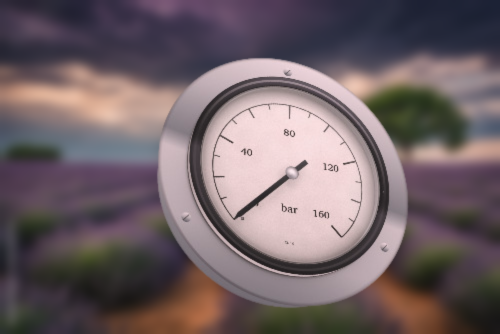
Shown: **0** bar
